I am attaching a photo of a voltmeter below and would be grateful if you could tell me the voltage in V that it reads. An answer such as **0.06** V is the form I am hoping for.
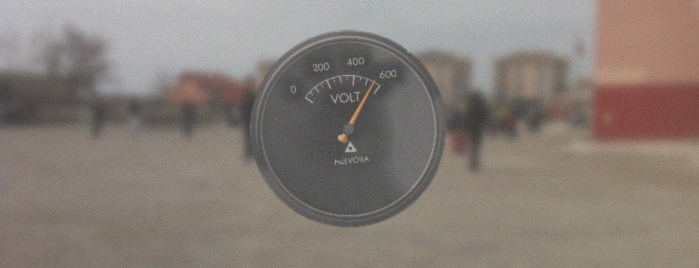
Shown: **550** V
